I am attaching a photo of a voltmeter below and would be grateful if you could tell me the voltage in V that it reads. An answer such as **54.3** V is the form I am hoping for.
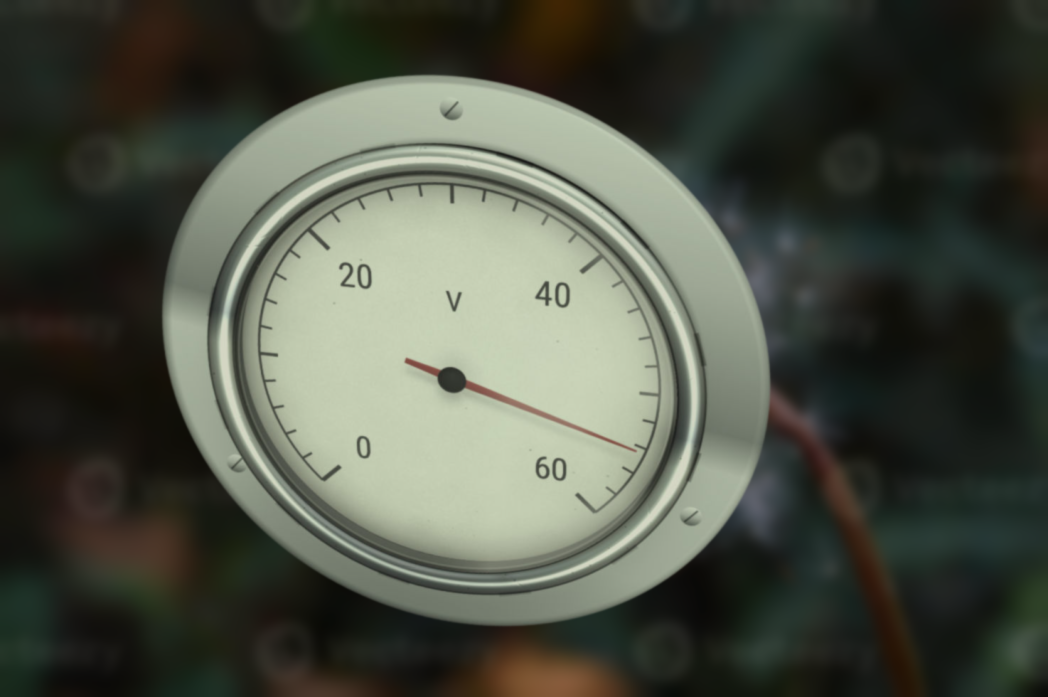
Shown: **54** V
